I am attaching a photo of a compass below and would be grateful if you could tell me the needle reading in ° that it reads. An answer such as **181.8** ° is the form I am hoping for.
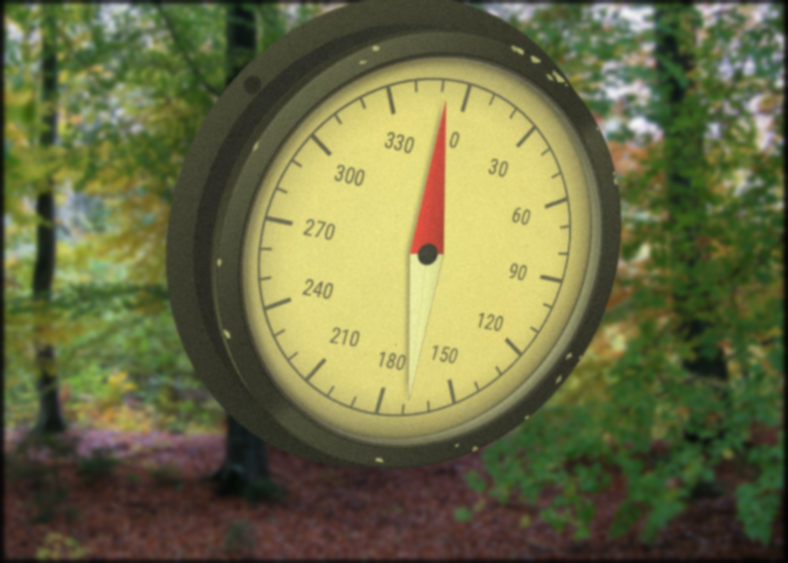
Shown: **350** °
